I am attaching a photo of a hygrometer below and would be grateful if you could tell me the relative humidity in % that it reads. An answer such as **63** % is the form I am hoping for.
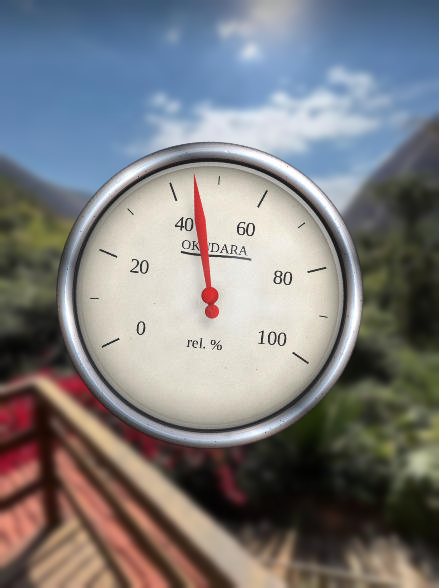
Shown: **45** %
